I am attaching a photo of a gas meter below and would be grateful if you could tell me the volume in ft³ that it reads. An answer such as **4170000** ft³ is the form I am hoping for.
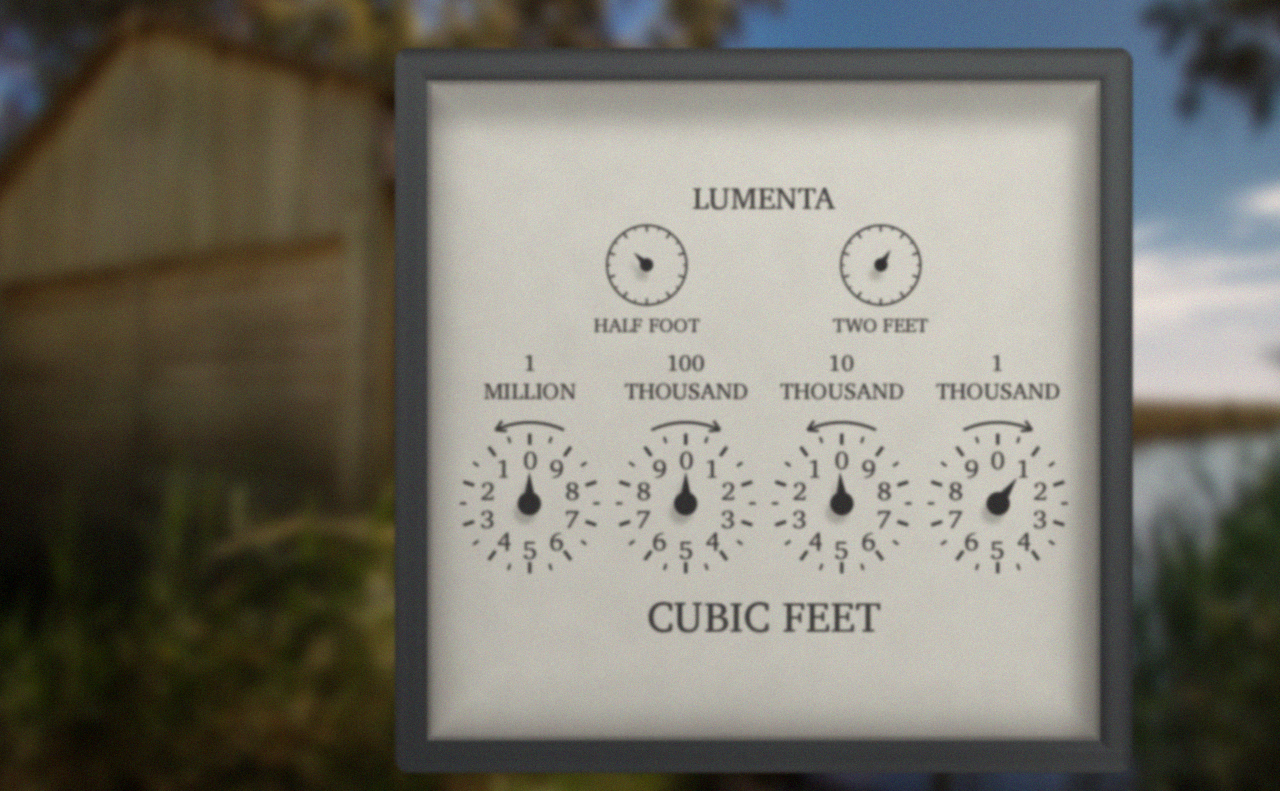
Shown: **100** ft³
